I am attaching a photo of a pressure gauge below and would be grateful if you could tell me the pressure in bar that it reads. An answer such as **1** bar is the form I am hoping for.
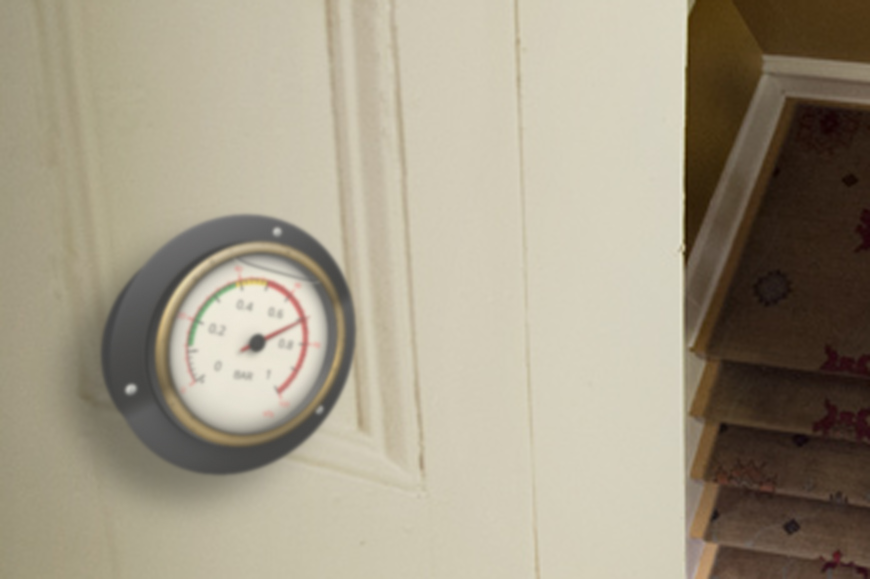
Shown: **0.7** bar
